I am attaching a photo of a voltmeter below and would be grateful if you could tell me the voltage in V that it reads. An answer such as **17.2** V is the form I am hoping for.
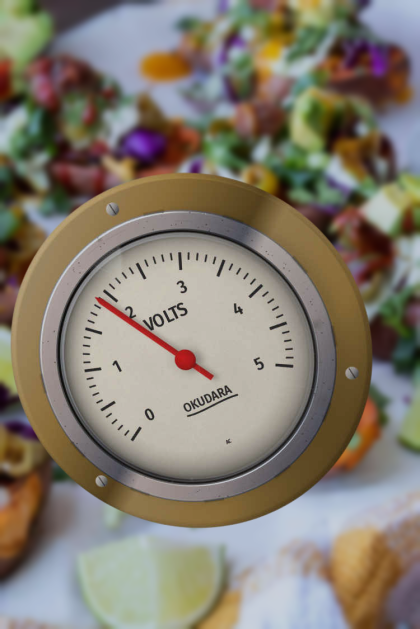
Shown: **1.9** V
